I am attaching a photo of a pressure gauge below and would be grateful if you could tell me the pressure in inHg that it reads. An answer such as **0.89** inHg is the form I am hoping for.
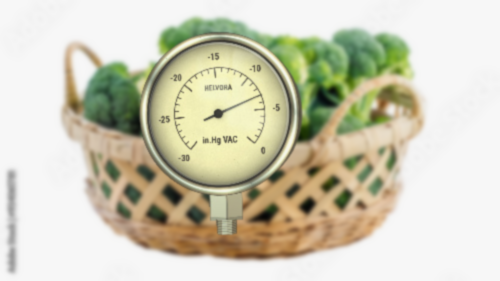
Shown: **-7** inHg
